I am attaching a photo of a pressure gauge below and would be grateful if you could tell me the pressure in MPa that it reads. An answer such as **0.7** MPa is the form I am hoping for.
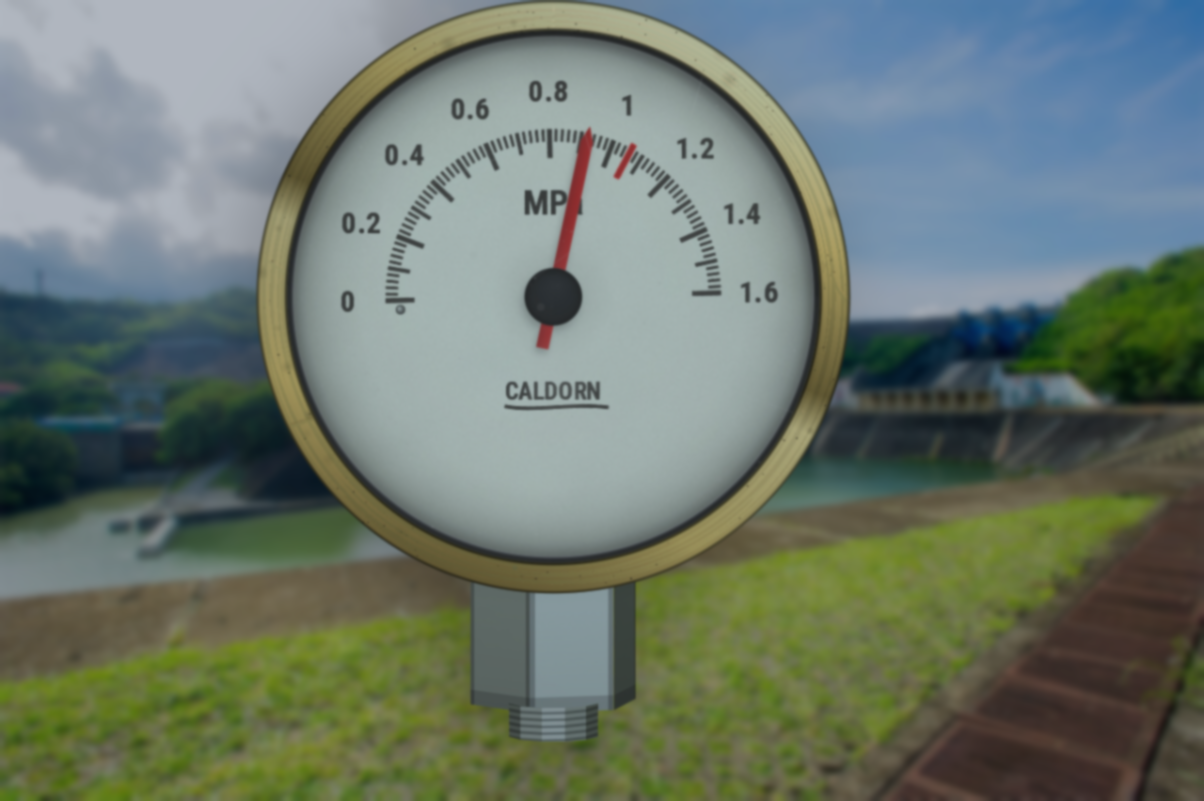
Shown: **0.92** MPa
